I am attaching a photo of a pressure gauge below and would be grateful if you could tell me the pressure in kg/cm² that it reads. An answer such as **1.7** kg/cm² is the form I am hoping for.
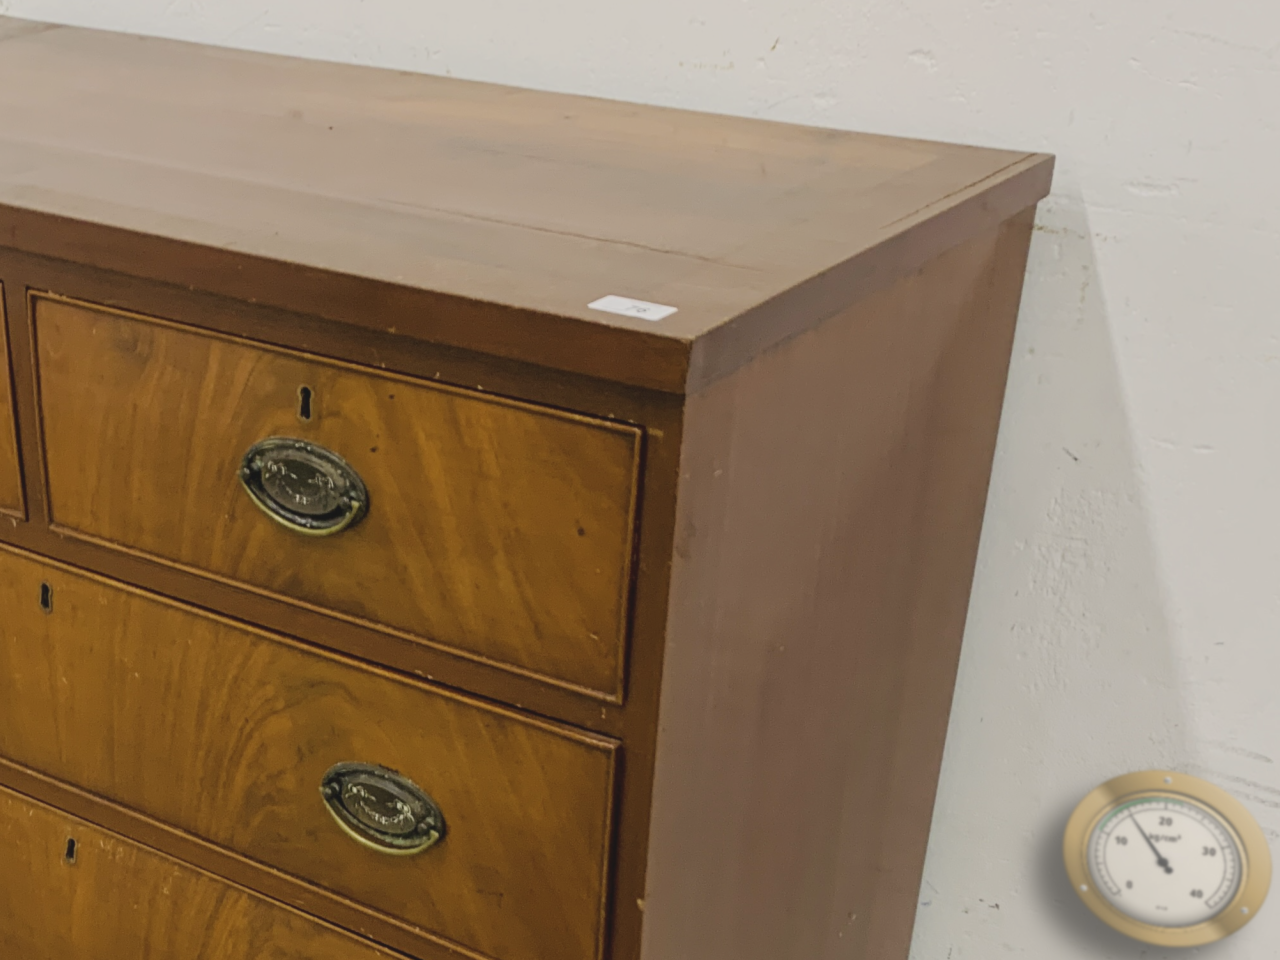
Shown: **15** kg/cm²
